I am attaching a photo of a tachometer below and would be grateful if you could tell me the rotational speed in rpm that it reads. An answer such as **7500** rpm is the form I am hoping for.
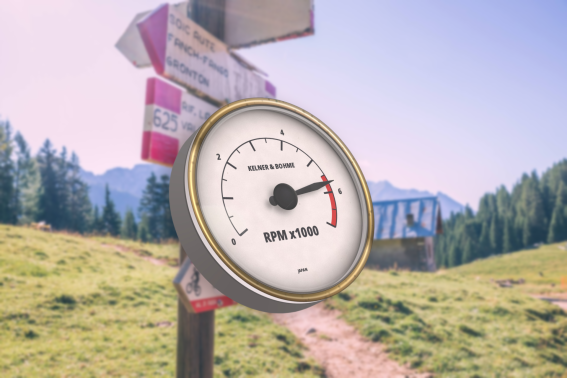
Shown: **5750** rpm
